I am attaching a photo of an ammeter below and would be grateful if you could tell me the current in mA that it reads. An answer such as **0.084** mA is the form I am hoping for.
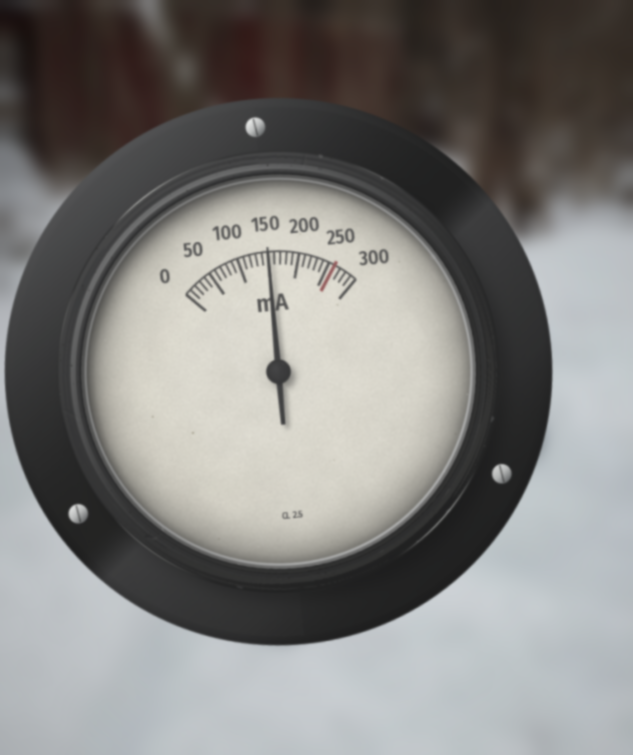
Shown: **150** mA
